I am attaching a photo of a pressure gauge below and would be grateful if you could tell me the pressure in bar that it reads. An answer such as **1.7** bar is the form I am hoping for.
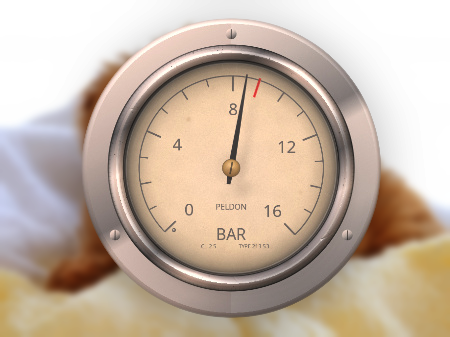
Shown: **8.5** bar
